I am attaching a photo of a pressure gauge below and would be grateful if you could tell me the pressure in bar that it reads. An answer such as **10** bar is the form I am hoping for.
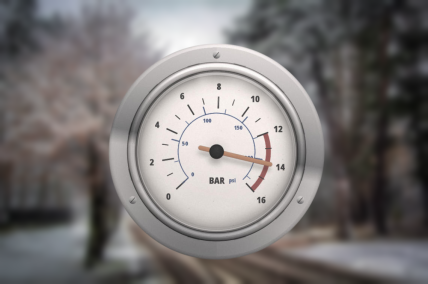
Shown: **14** bar
